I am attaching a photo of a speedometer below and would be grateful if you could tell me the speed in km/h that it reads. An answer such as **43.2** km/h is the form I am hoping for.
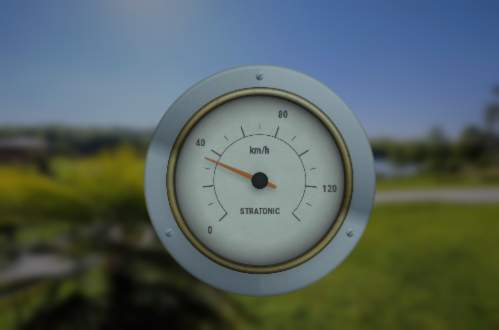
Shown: **35** km/h
